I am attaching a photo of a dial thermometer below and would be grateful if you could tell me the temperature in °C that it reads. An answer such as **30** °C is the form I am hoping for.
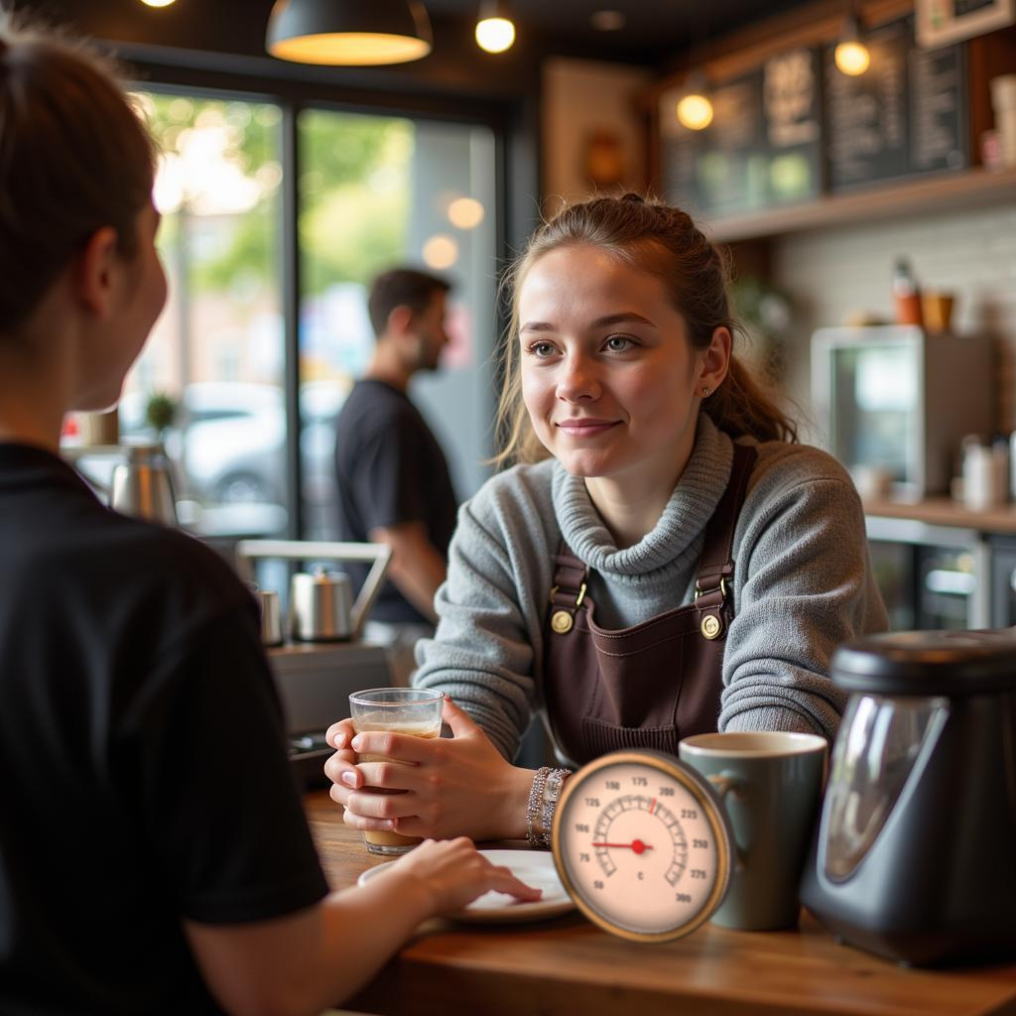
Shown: **87.5** °C
